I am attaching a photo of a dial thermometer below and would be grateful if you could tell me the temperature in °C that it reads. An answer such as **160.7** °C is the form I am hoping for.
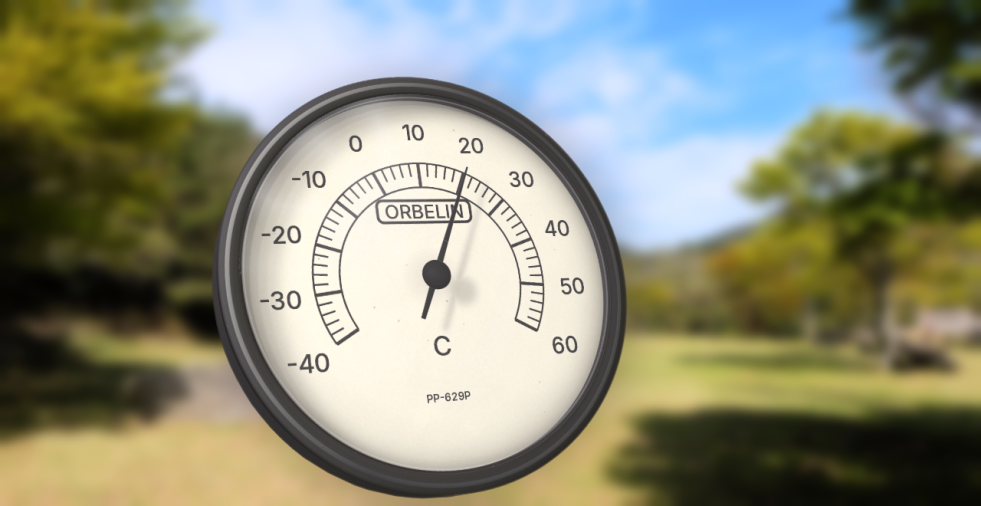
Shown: **20** °C
